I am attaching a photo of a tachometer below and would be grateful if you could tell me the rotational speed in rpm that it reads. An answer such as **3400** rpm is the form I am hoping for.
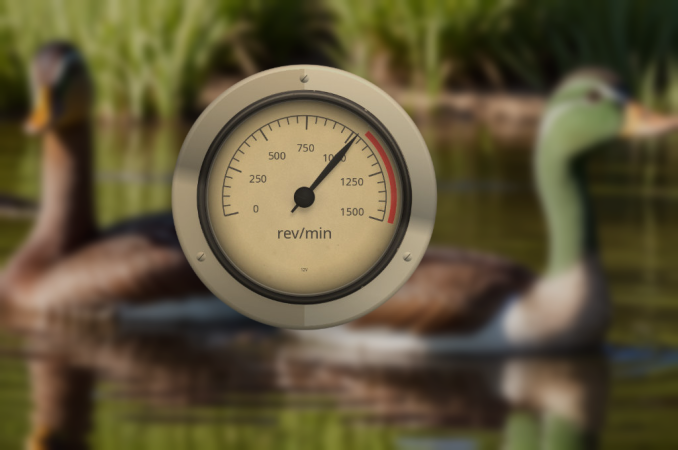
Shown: **1025** rpm
